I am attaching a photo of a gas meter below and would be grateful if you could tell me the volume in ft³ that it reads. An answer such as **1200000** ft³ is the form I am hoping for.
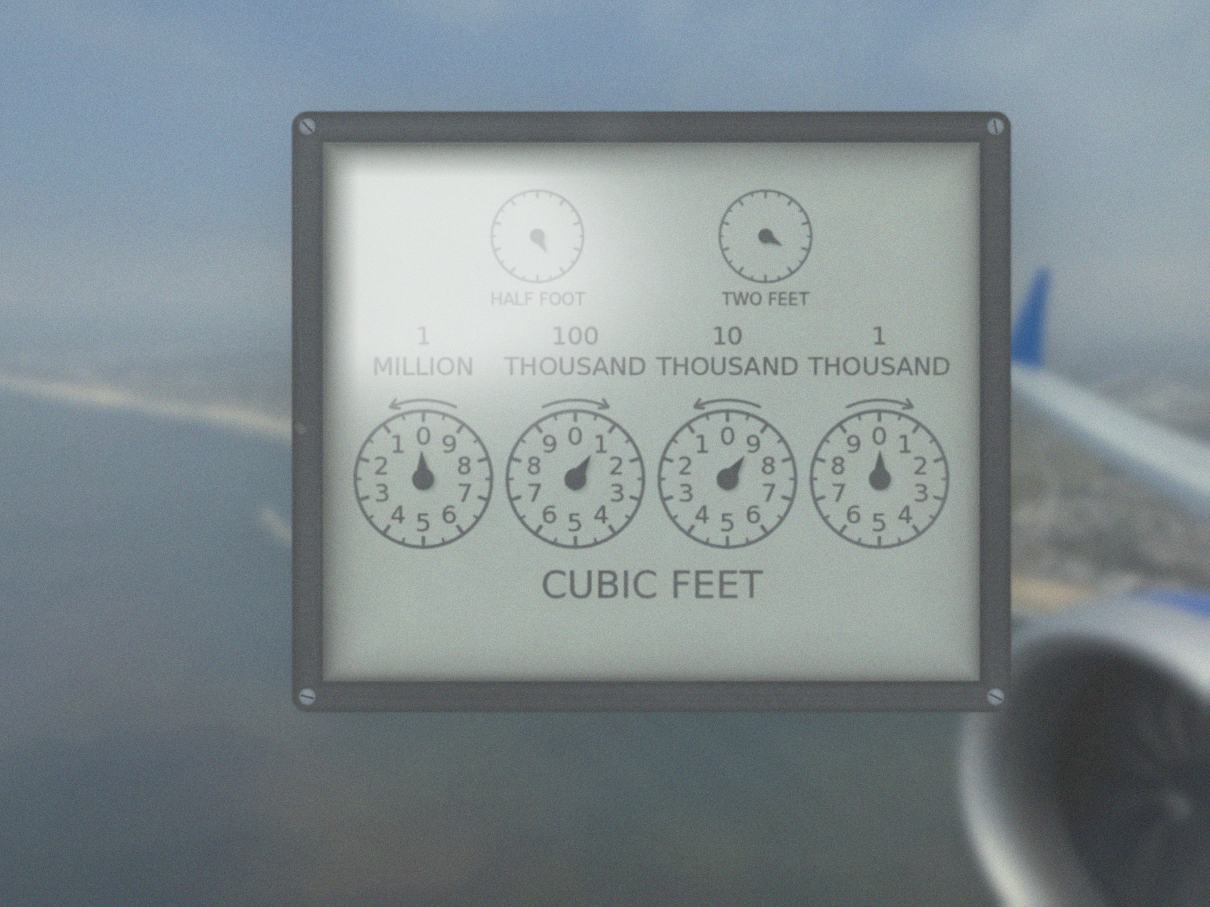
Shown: **9000** ft³
